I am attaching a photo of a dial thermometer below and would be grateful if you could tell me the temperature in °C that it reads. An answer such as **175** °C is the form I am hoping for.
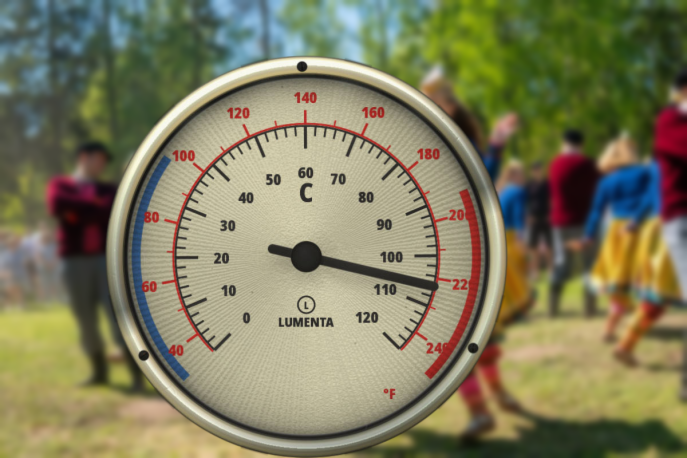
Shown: **106** °C
